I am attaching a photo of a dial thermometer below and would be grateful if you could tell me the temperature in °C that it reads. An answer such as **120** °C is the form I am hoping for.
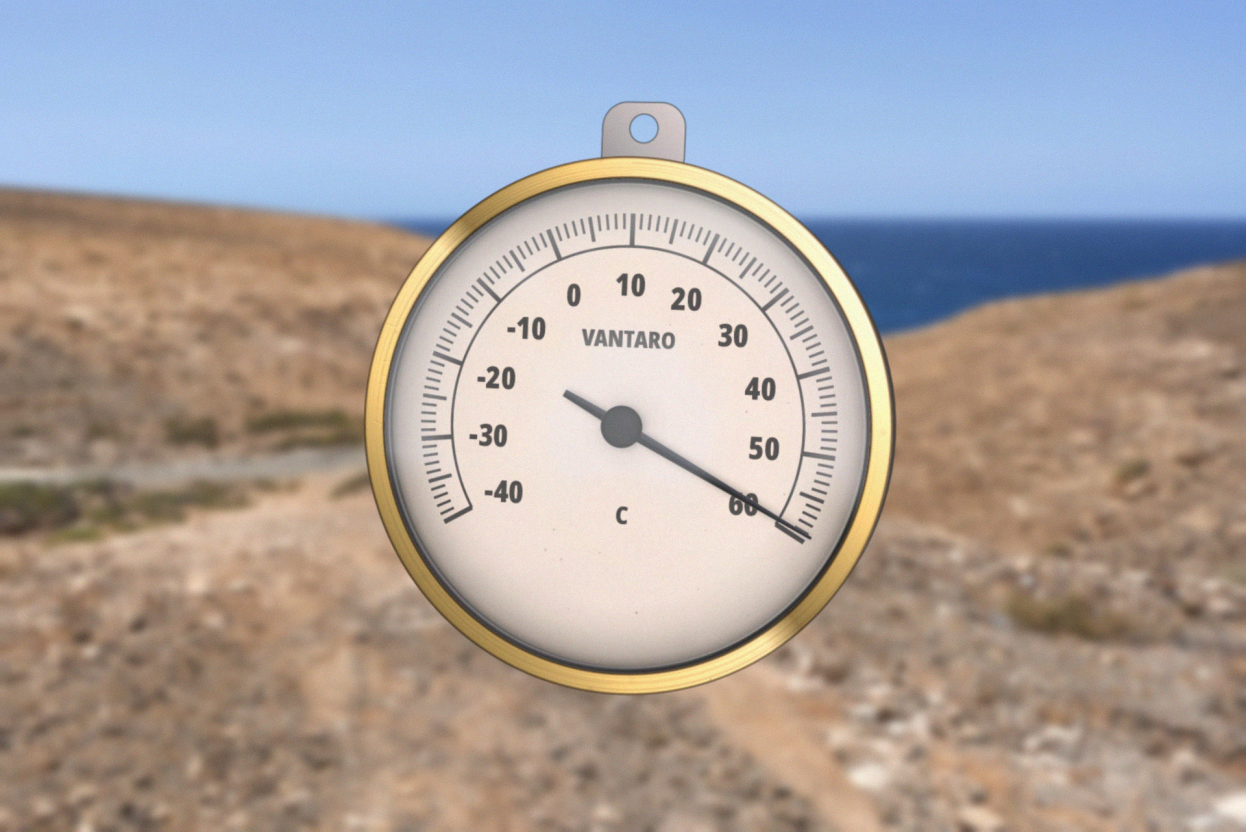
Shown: **59** °C
